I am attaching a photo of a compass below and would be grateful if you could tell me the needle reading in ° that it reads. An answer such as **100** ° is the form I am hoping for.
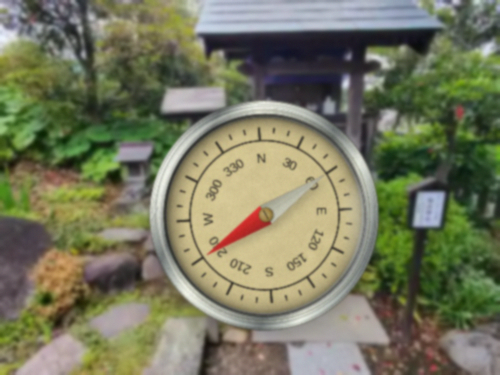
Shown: **240** °
